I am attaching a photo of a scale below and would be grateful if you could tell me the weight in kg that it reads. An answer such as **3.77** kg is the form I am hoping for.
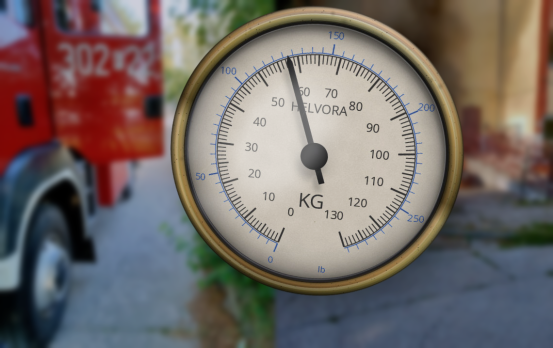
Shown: **58** kg
